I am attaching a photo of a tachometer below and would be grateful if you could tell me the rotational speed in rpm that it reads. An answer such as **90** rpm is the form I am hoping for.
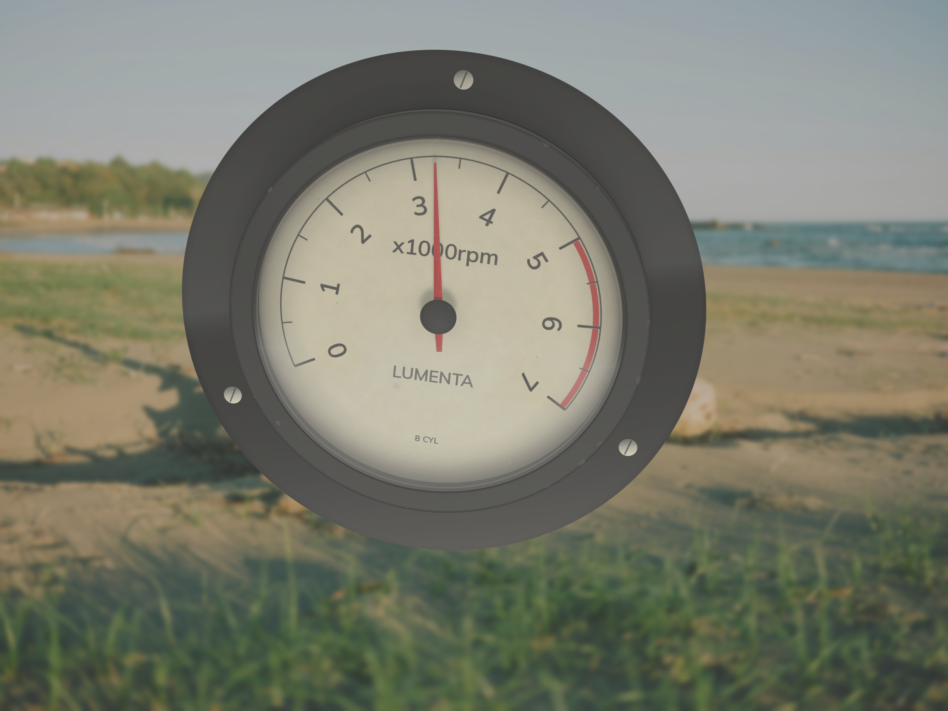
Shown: **3250** rpm
